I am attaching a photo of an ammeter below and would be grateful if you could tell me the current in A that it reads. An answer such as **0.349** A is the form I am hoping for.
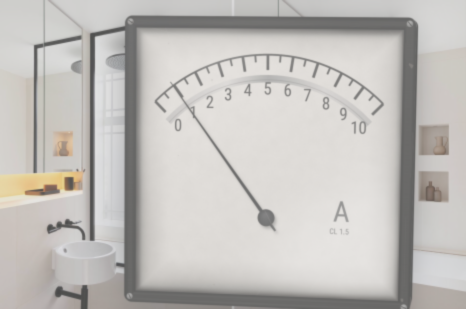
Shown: **1** A
